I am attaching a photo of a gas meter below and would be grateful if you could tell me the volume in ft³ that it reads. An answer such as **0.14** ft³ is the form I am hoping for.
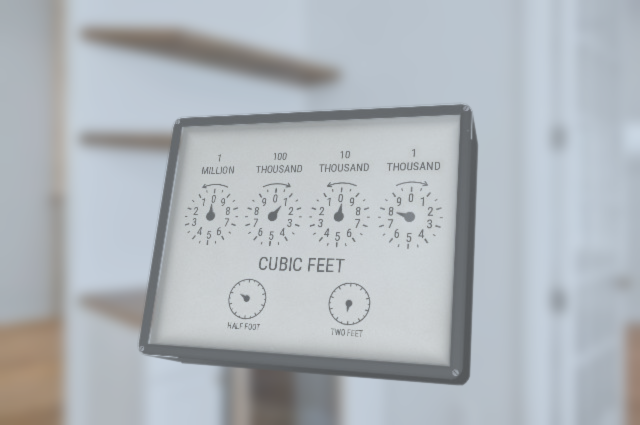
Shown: **9800** ft³
